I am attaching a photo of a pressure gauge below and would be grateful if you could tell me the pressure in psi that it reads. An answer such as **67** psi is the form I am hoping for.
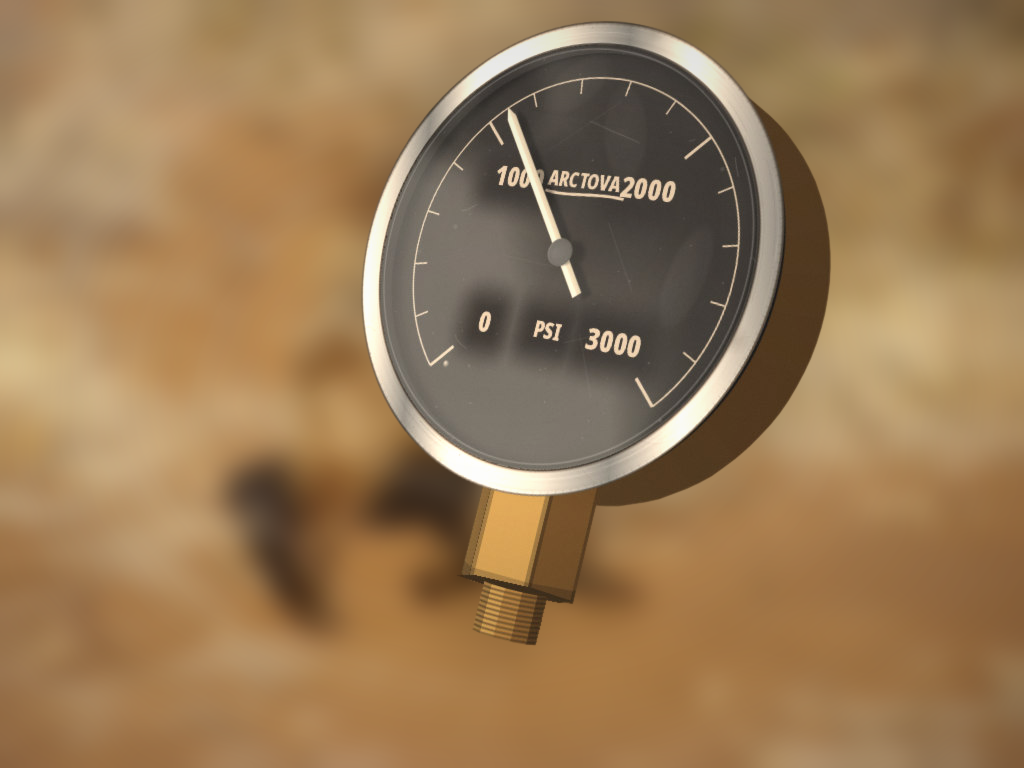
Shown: **1100** psi
